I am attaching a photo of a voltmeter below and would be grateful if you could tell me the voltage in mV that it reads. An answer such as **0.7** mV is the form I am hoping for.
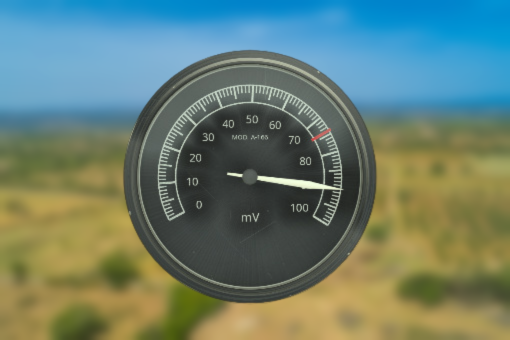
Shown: **90** mV
